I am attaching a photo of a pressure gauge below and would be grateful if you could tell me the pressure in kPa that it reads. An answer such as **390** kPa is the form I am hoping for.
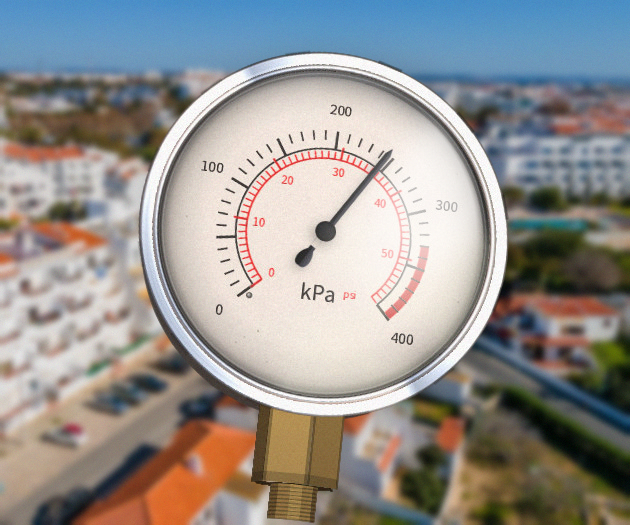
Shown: **245** kPa
